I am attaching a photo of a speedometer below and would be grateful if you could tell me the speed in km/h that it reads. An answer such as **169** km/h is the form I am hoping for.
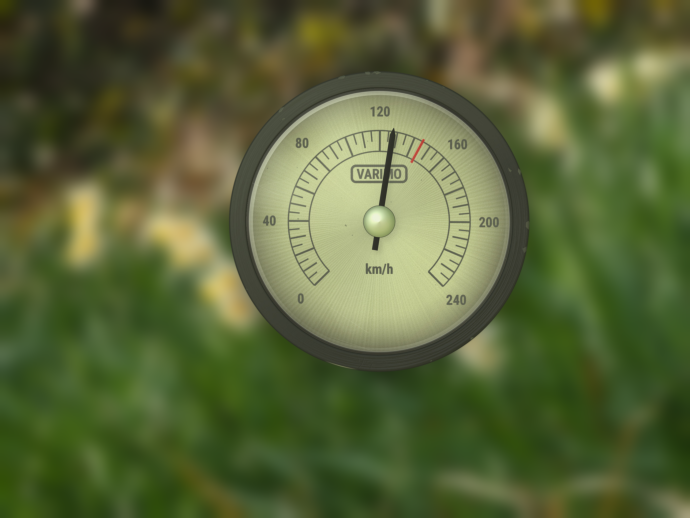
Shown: **127.5** km/h
